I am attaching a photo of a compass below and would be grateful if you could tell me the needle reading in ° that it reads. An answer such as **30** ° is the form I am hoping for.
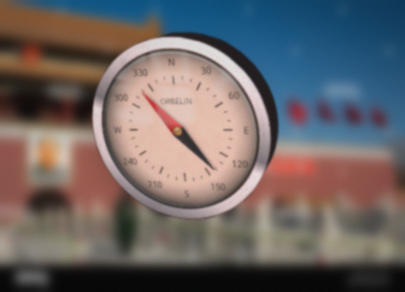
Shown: **320** °
